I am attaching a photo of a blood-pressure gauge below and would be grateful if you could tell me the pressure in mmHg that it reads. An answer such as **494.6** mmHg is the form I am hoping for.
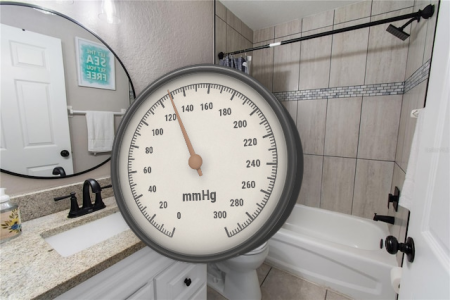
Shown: **130** mmHg
